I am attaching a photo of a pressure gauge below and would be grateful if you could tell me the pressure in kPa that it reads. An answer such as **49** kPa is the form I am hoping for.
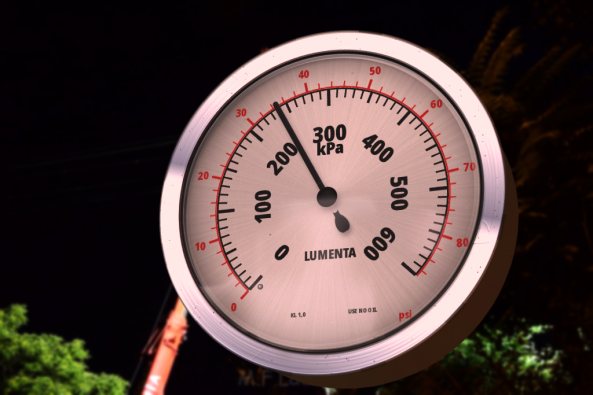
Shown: **240** kPa
